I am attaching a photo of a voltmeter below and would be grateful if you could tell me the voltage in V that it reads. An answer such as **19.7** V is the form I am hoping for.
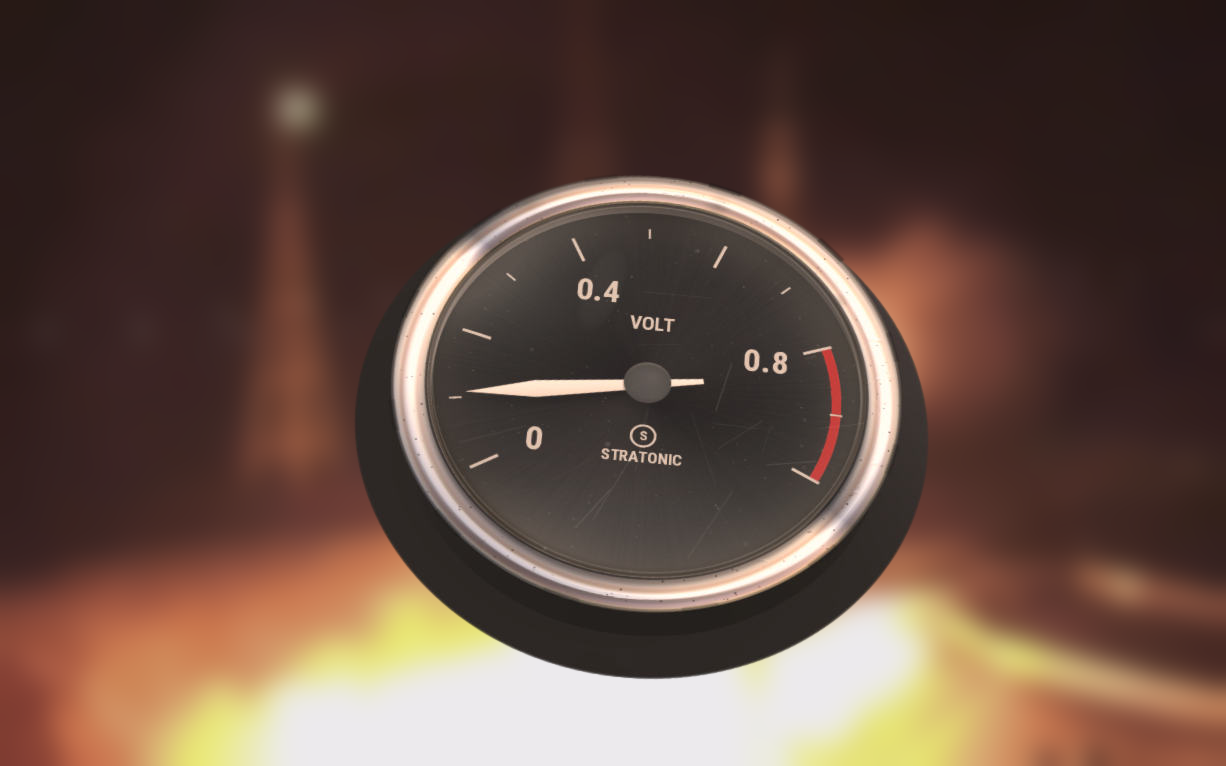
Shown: **0.1** V
